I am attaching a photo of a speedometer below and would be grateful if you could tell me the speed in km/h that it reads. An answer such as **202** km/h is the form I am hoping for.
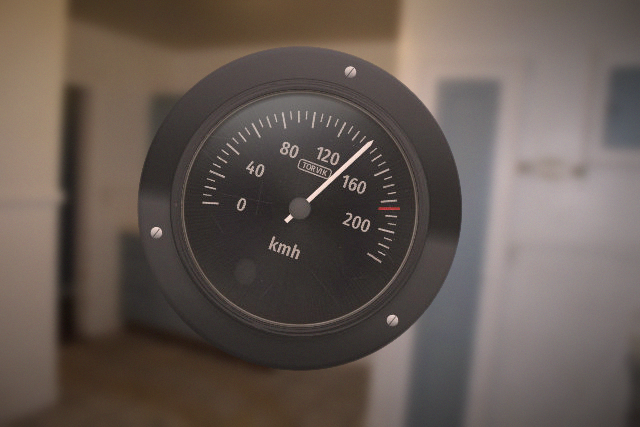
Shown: **140** km/h
